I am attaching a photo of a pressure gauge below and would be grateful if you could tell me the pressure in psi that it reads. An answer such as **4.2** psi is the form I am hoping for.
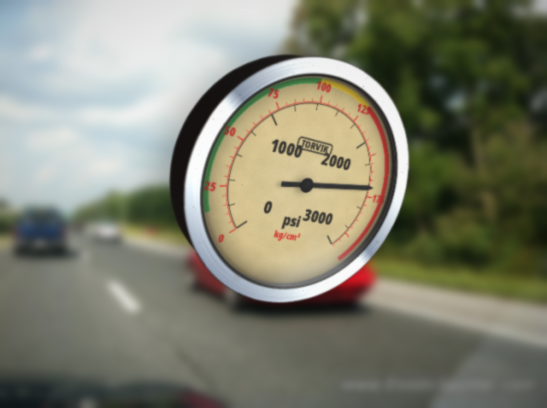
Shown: **2400** psi
